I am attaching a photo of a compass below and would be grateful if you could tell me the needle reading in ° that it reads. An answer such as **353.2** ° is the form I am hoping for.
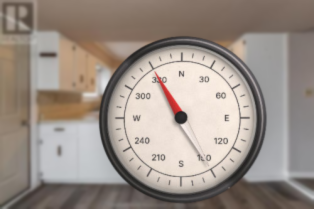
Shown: **330** °
